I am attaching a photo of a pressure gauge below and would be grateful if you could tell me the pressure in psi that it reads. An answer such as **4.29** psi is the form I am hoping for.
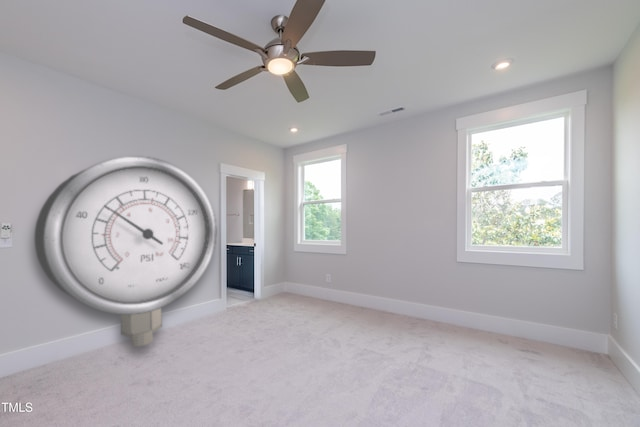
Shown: **50** psi
